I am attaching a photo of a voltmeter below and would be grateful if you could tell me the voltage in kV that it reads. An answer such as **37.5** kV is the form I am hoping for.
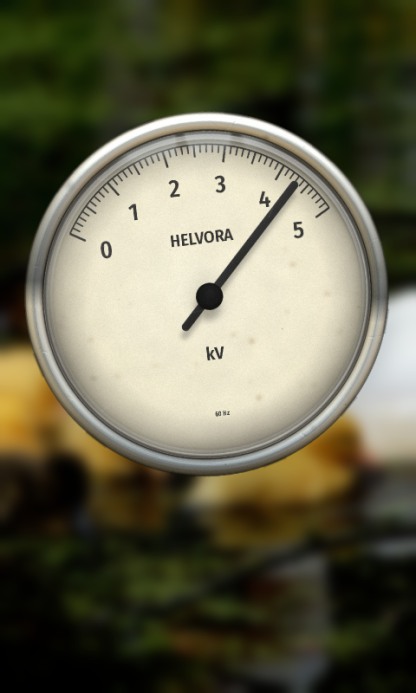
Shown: **4.3** kV
